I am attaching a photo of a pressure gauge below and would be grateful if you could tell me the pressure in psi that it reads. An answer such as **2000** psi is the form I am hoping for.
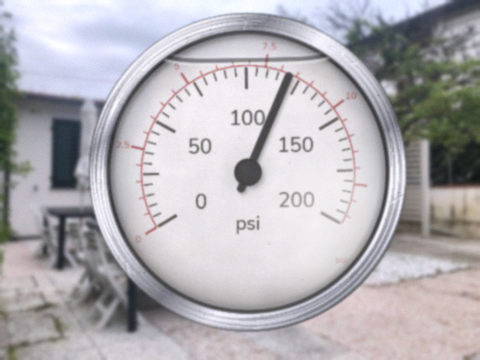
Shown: **120** psi
